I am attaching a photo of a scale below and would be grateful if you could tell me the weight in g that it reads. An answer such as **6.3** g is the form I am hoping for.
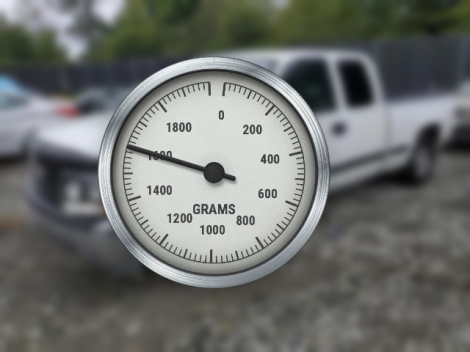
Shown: **1600** g
